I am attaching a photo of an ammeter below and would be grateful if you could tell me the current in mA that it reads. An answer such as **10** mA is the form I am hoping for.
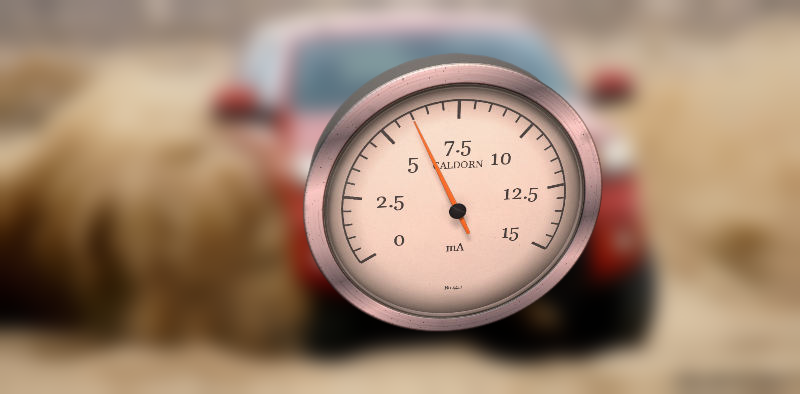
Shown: **6** mA
